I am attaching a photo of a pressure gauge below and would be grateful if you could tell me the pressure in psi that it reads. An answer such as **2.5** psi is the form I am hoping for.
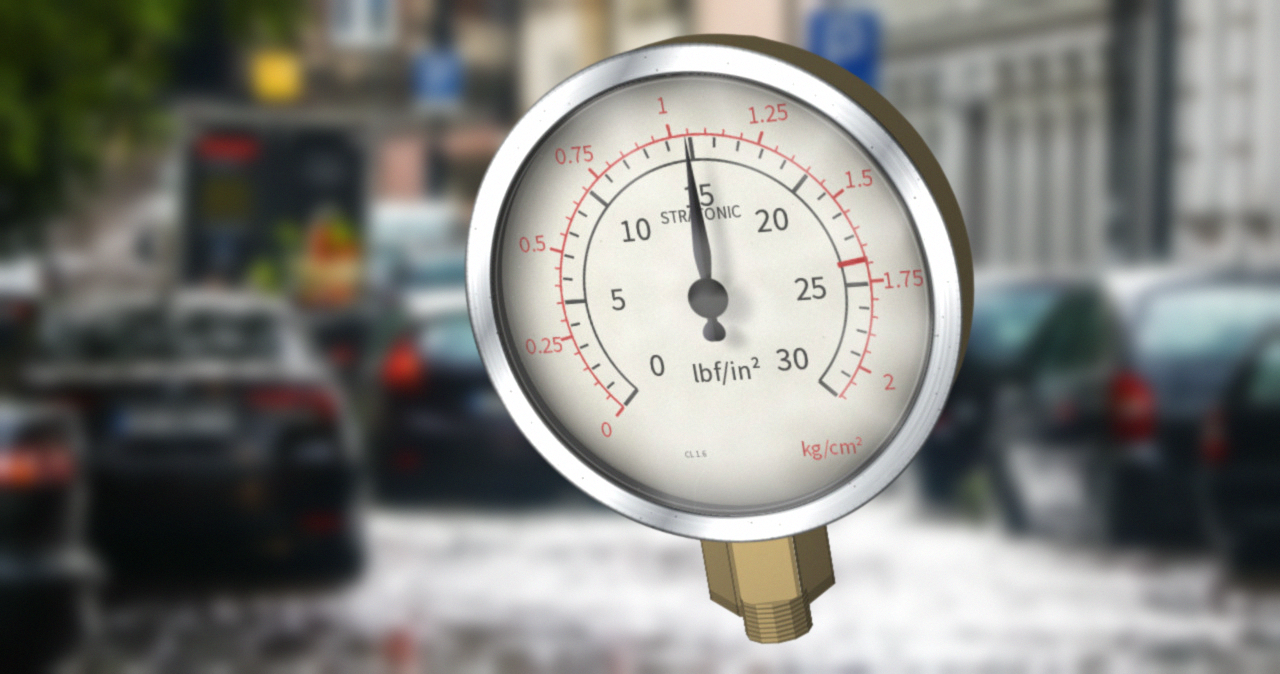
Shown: **15** psi
